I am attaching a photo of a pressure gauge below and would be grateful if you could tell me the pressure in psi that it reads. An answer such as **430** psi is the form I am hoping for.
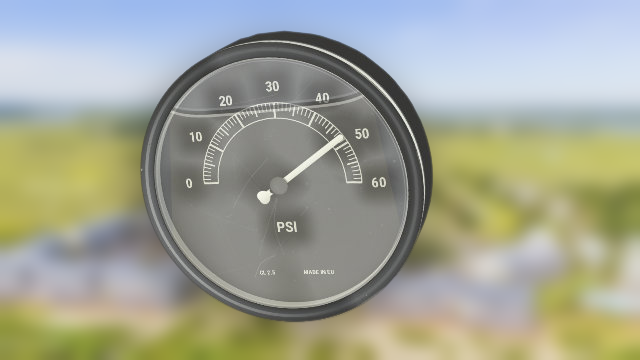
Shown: **48** psi
